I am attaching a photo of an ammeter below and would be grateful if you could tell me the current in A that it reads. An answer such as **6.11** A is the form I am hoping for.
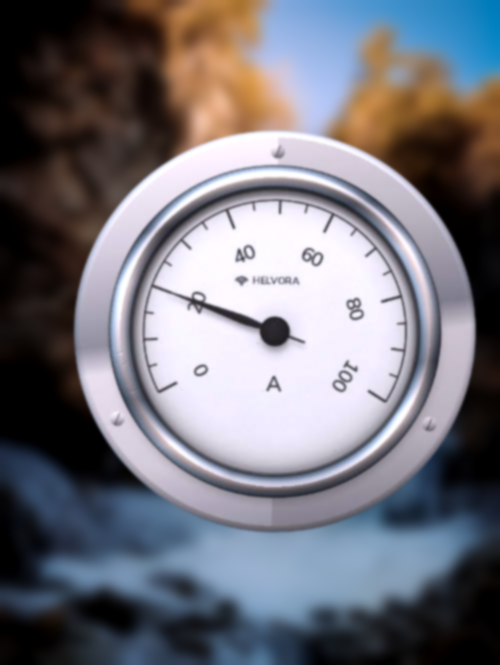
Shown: **20** A
